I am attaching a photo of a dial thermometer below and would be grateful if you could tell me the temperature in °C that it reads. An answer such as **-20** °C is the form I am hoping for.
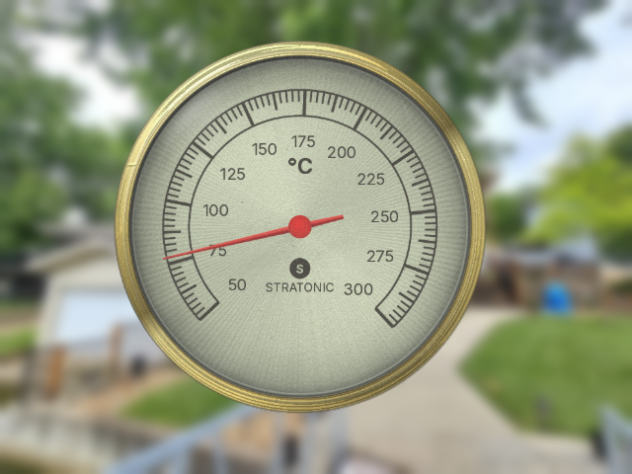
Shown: **77.5** °C
